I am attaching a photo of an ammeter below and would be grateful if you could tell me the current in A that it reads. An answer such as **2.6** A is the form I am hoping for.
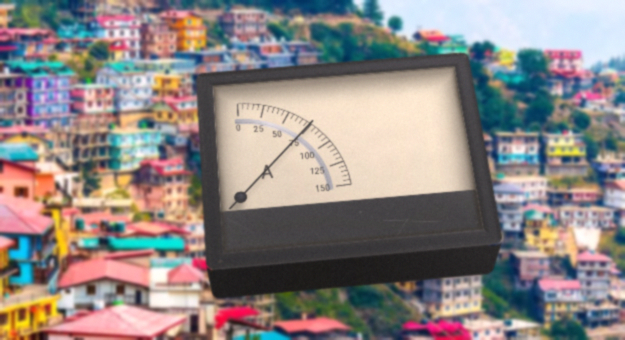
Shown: **75** A
